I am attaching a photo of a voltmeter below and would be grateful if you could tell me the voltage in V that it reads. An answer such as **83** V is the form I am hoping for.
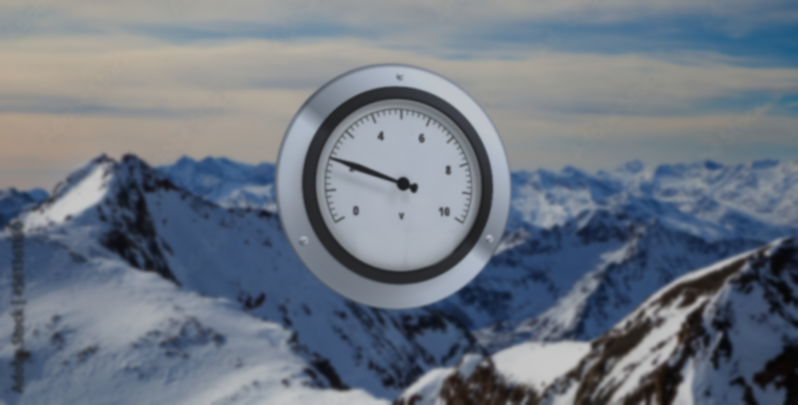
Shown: **2** V
